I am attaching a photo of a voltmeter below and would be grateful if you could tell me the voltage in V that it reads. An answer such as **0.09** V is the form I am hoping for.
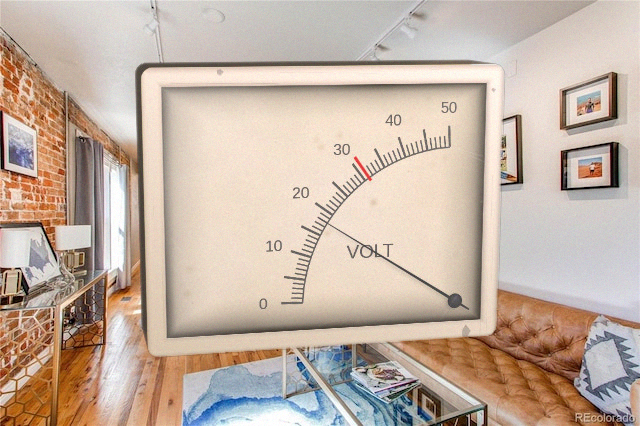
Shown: **18** V
